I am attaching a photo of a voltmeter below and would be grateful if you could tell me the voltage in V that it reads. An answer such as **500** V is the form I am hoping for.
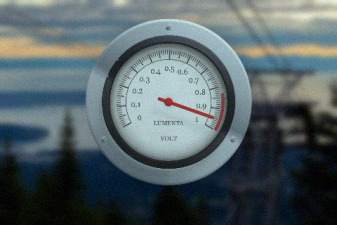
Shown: **0.95** V
